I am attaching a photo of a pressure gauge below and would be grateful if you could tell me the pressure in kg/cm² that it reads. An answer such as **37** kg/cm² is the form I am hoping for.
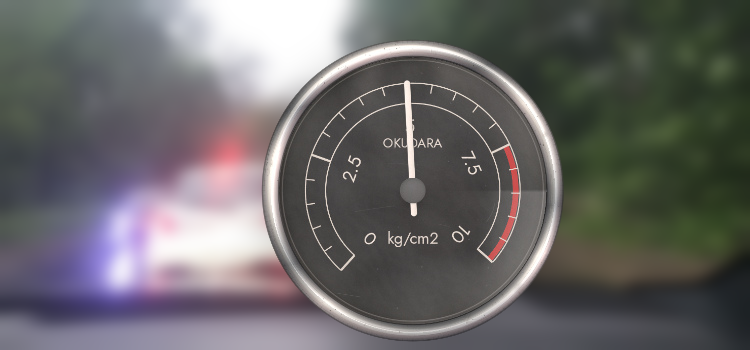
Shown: **5** kg/cm²
